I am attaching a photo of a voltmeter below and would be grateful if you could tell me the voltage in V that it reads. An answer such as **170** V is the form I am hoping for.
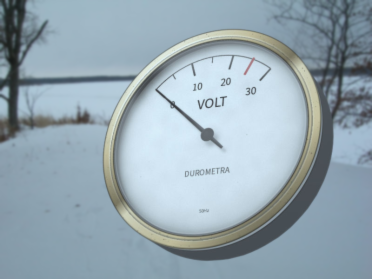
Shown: **0** V
